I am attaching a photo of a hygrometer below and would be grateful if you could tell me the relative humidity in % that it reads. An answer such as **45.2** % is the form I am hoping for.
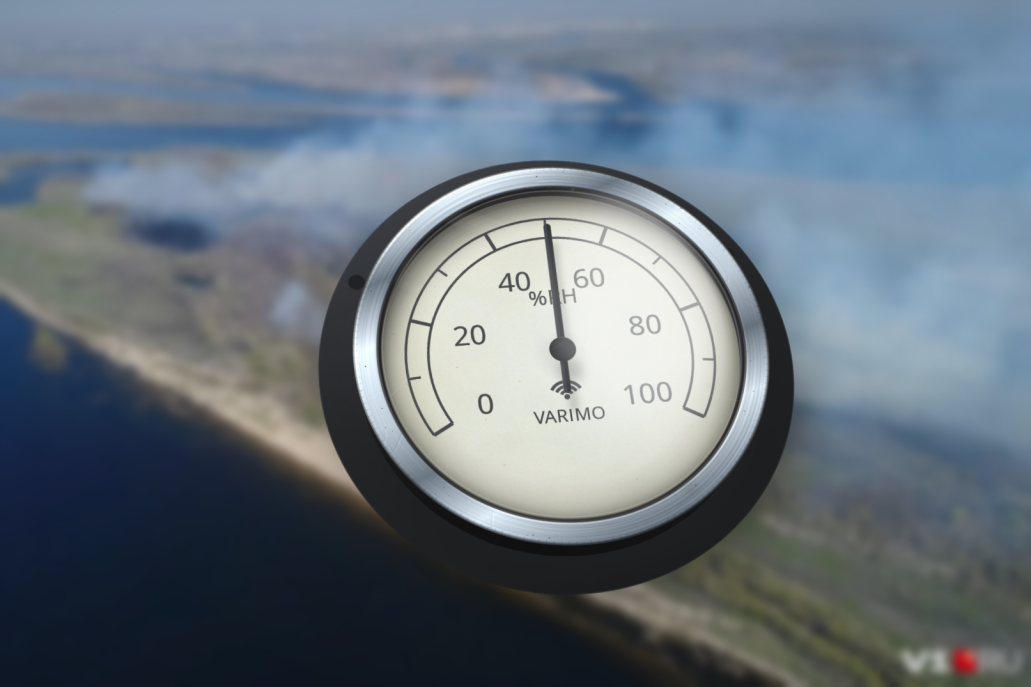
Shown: **50** %
